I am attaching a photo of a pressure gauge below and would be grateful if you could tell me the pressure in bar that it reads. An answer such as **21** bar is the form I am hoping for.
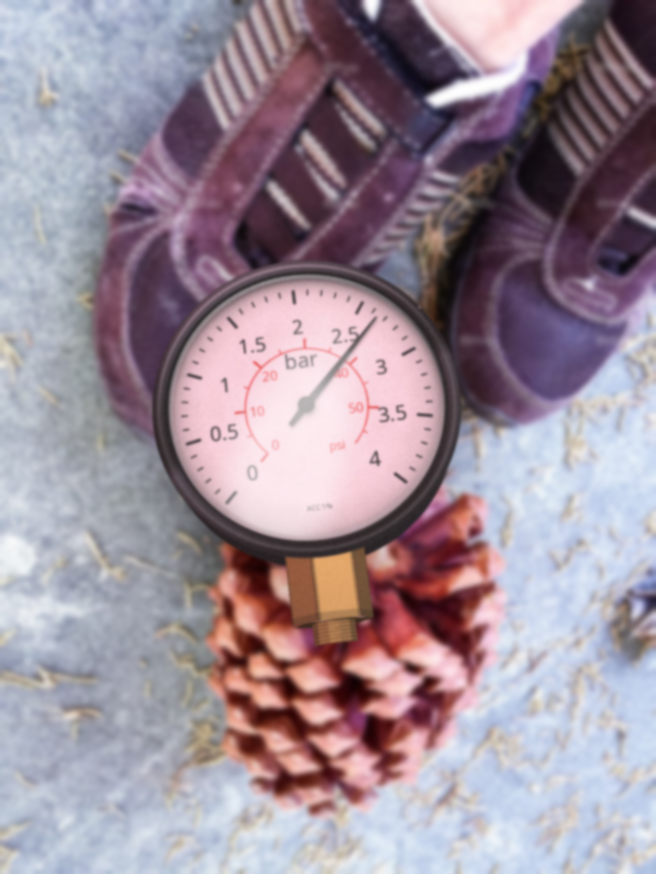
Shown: **2.65** bar
